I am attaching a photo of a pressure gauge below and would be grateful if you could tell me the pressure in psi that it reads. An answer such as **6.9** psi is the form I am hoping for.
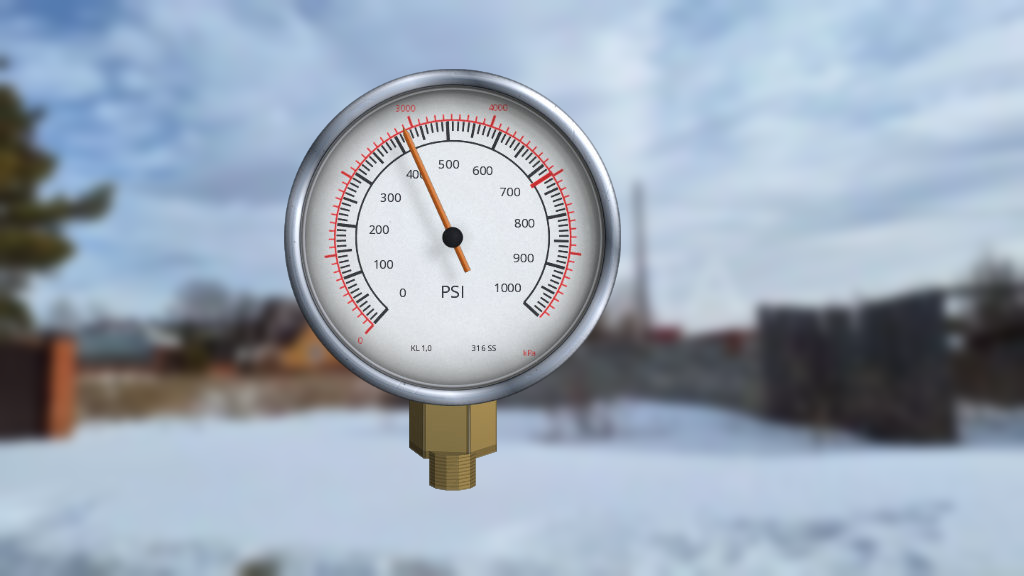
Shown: **420** psi
